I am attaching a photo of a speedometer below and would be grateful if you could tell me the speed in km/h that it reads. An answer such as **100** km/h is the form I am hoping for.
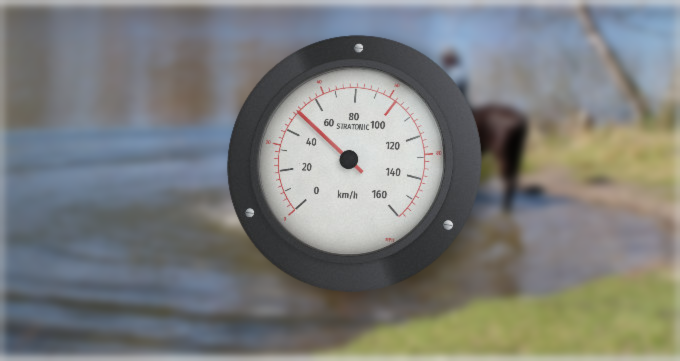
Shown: **50** km/h
